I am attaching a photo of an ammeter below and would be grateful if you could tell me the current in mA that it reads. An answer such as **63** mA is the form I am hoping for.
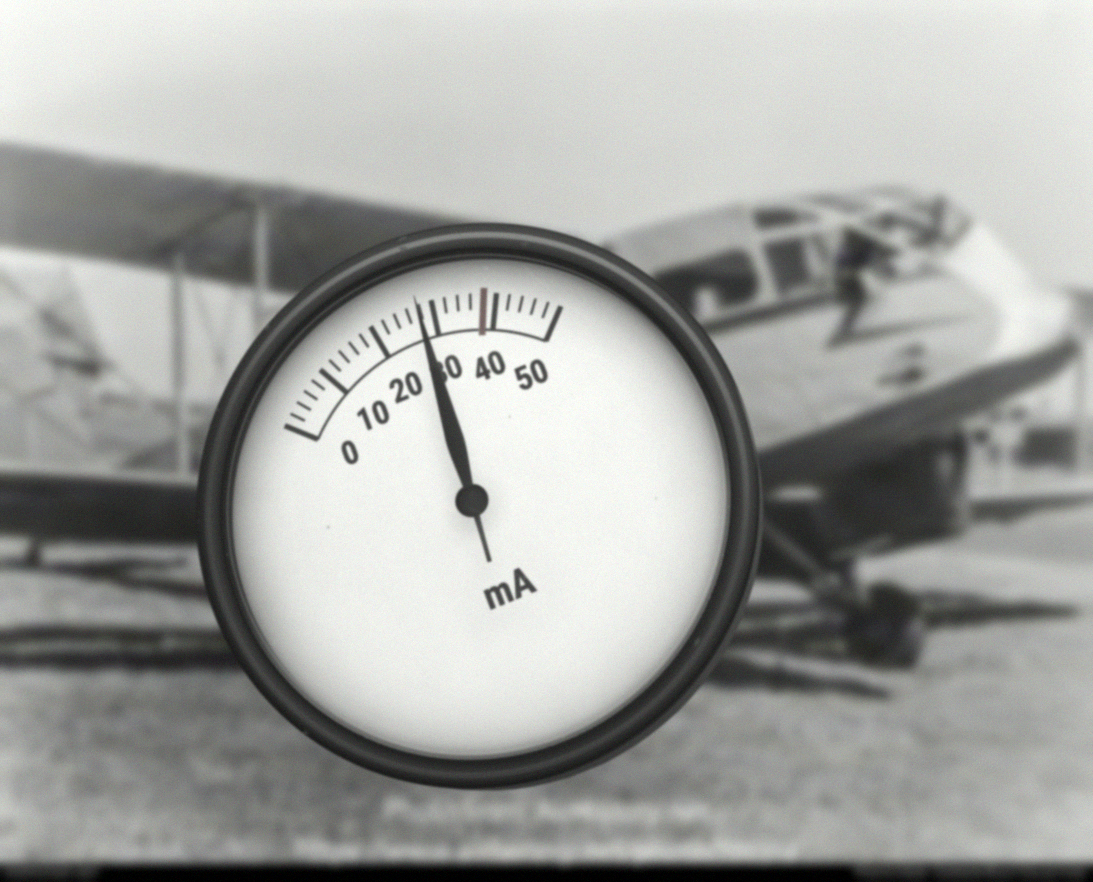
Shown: **28** mA
